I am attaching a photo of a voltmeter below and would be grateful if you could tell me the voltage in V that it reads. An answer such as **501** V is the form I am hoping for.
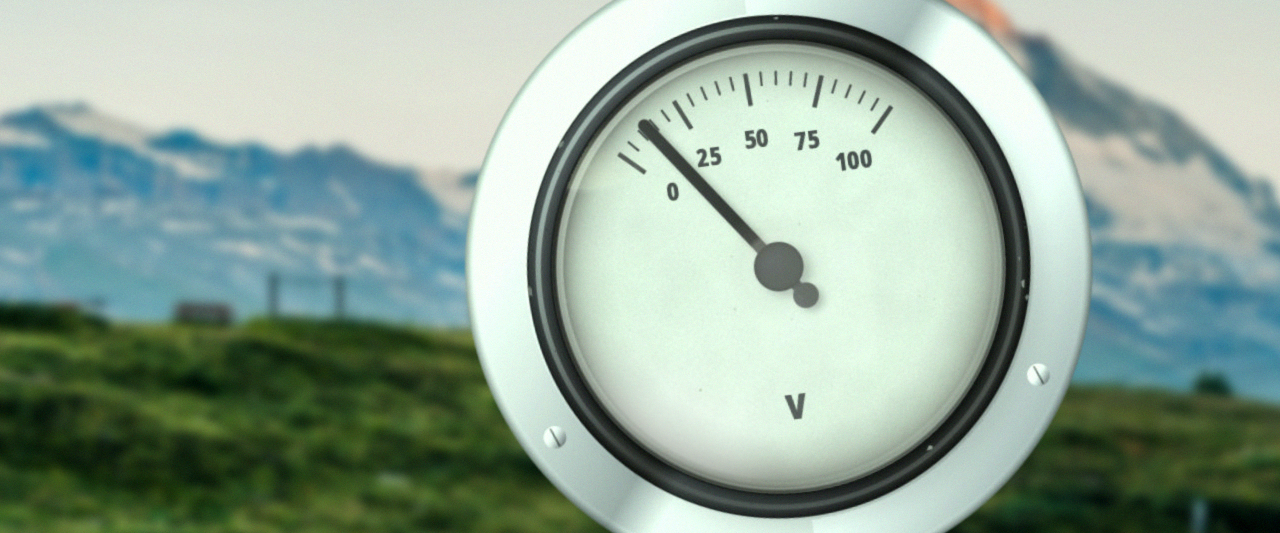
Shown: **12.5** V
